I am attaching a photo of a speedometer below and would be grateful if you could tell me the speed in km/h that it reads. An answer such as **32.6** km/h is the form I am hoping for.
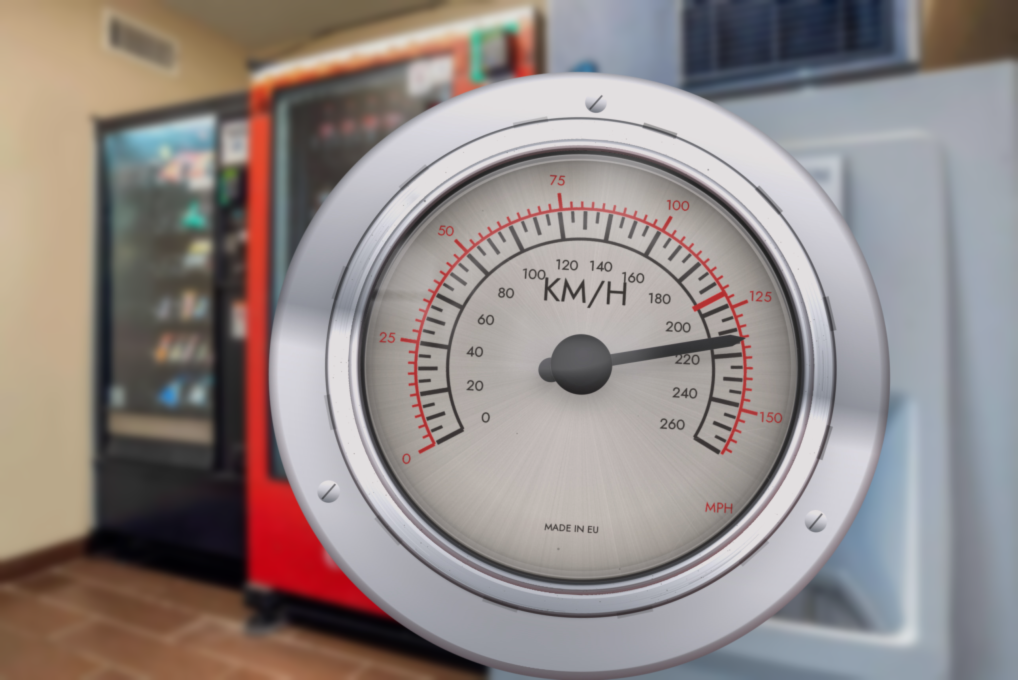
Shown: **215** km/h
